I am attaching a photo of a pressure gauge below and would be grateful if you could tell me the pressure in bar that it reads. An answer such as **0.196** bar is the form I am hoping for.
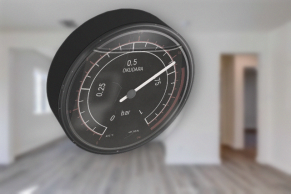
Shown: **0.7** bar
